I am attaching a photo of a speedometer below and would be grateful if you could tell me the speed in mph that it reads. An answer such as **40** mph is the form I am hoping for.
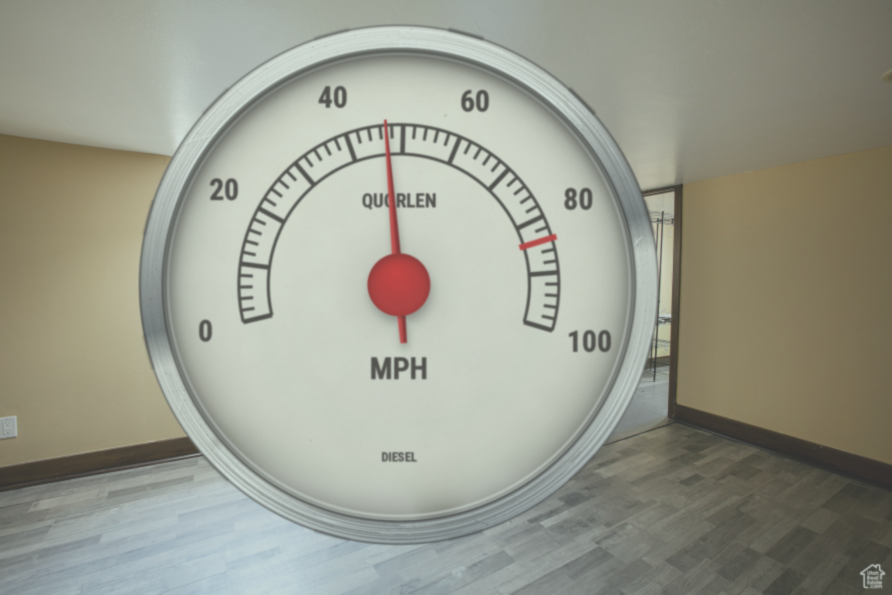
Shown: **47** mph
